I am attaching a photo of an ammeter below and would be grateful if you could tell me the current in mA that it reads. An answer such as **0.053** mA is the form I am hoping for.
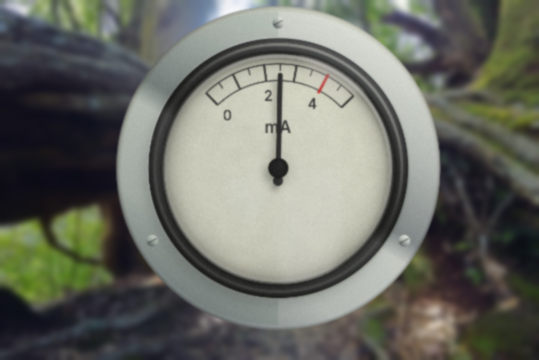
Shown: **2.5** mA
